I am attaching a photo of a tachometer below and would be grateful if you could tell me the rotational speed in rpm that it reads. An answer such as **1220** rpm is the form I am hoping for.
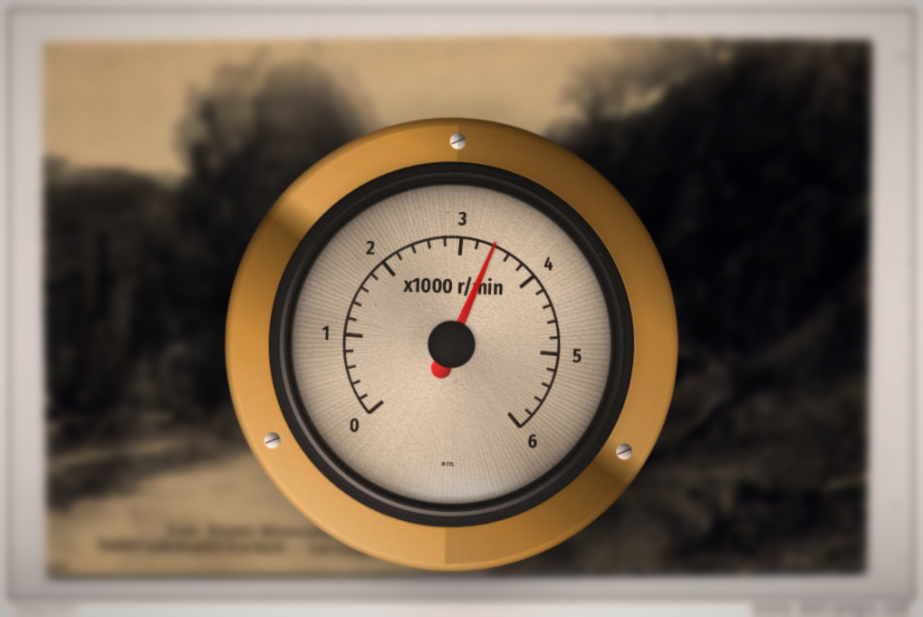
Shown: **3400** rpm
